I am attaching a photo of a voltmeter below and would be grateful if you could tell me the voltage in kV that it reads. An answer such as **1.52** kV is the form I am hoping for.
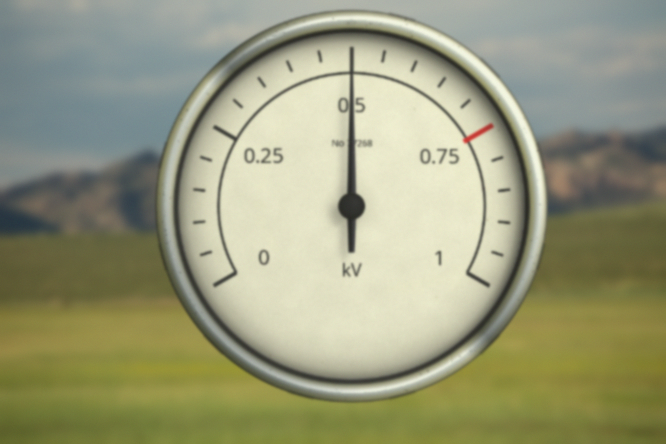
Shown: **0.5** kV
